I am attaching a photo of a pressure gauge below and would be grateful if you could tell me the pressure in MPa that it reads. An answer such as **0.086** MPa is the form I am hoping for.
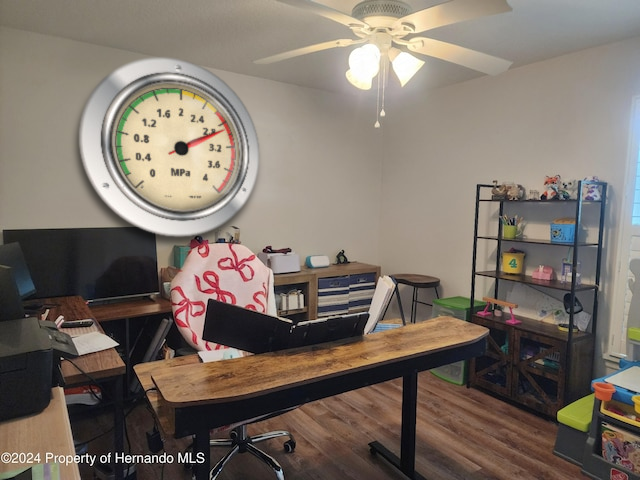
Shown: **2.9** MPa
